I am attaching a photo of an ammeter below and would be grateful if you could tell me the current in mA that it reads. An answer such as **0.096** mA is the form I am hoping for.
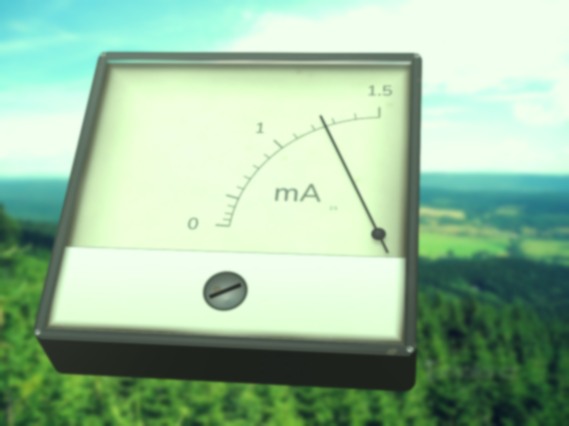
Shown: **1.25** mA
